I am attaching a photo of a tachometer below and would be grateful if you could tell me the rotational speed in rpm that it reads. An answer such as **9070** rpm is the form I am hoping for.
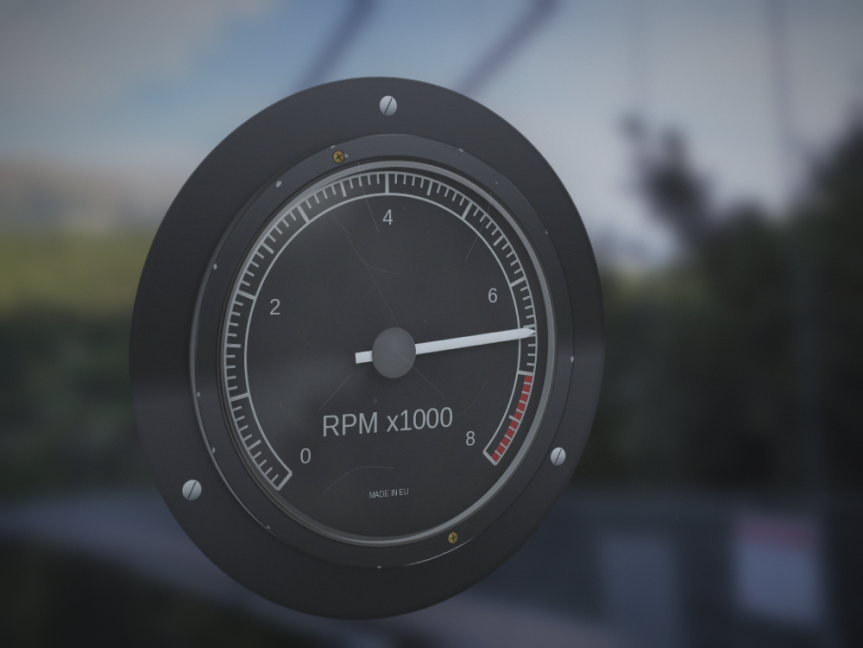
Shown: **6550** rpm
